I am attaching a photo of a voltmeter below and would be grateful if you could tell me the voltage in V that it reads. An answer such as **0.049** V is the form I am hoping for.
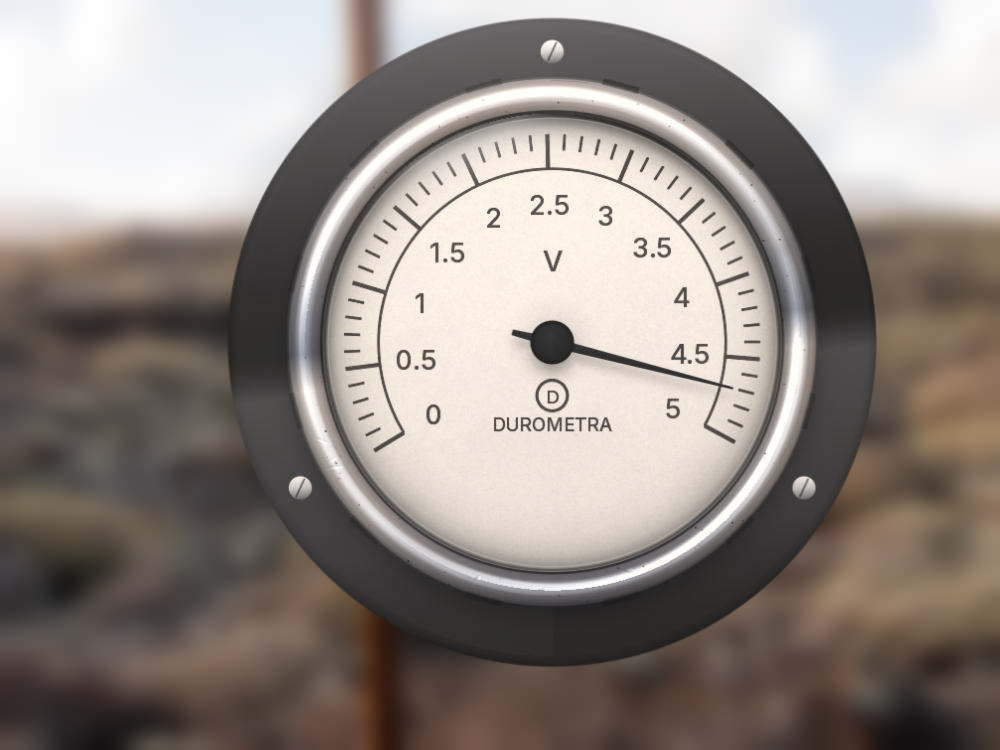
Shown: **4.7** V
